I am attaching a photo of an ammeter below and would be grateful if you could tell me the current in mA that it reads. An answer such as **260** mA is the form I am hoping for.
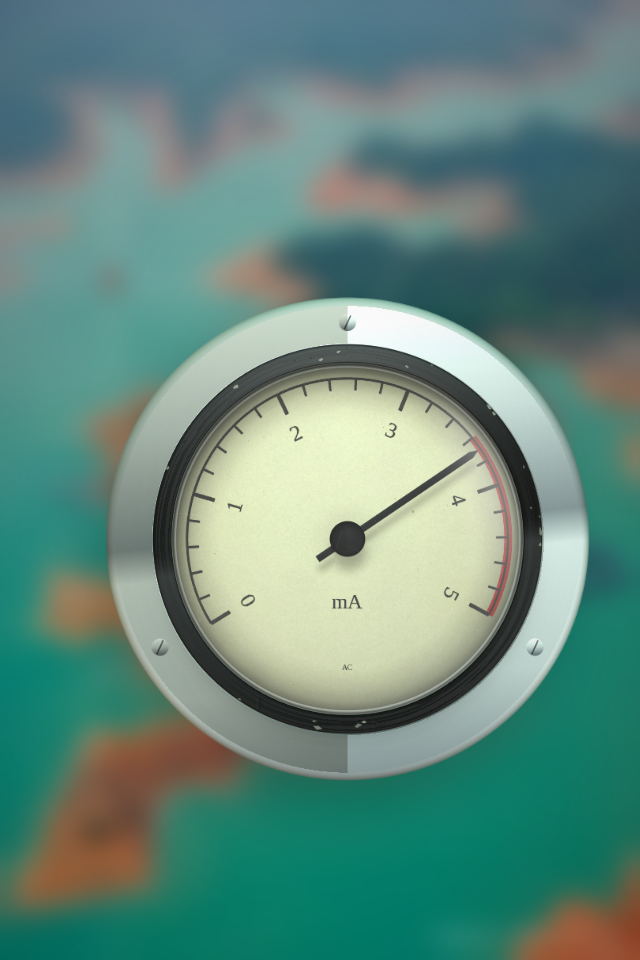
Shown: **3.7** mA
